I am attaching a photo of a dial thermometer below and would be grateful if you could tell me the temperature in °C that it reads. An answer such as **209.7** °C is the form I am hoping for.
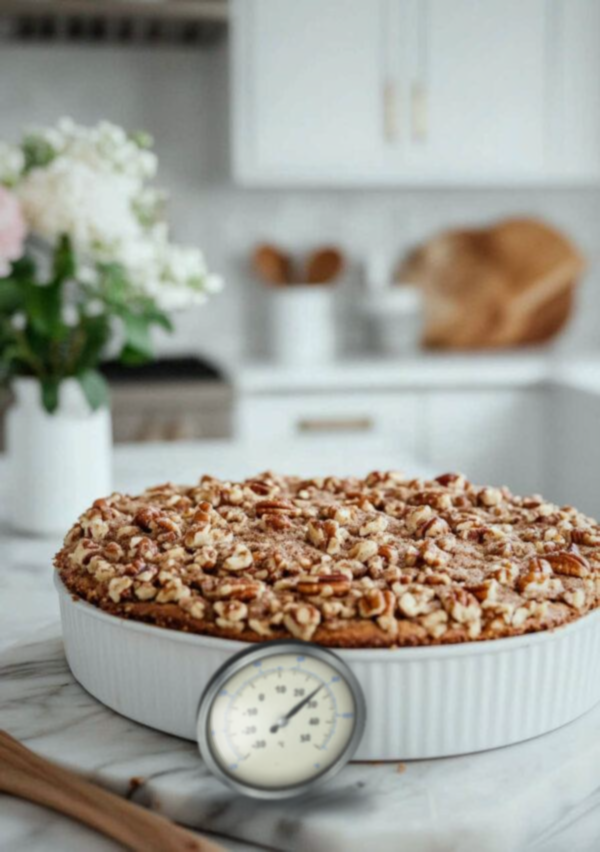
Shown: **25** °C
